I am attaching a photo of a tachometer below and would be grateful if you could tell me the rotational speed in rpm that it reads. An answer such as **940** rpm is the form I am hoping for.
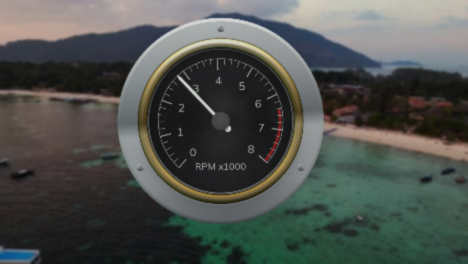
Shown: **2800** rpm
